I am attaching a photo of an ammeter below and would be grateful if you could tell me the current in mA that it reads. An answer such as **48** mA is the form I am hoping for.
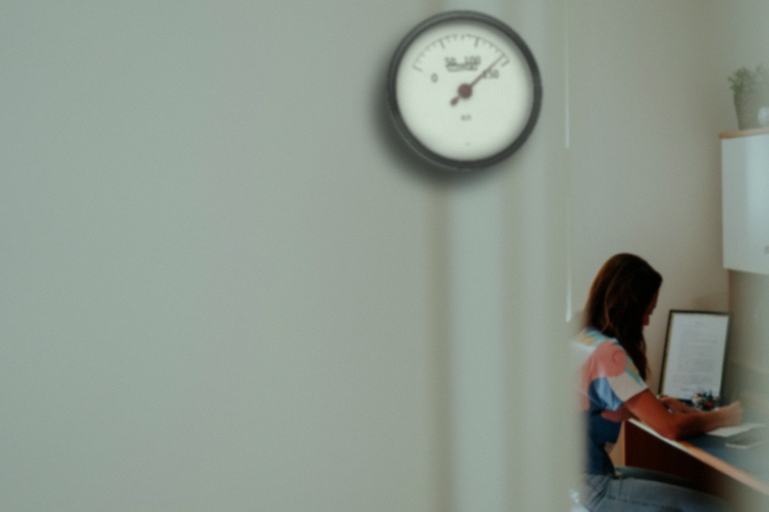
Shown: **140** mA
